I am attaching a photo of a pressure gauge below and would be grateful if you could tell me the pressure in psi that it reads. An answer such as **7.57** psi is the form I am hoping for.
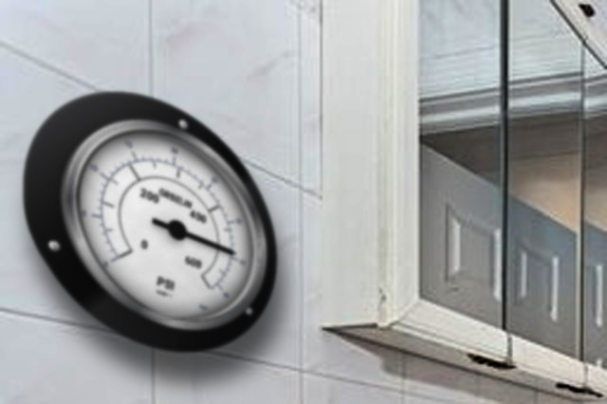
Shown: **500** psi
